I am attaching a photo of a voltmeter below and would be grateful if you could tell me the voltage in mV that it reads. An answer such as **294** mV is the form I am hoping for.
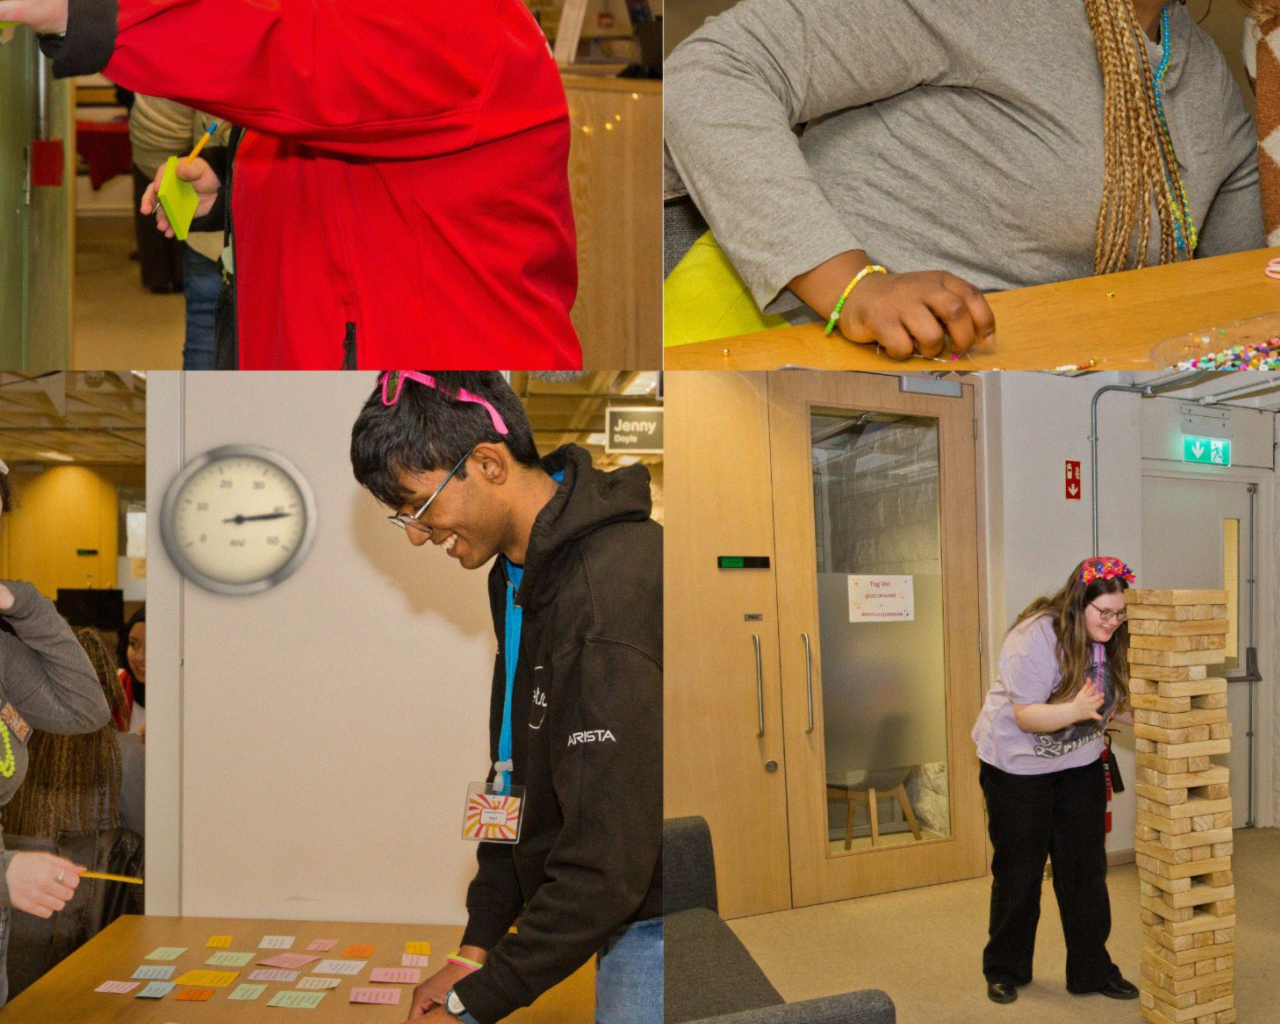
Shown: **42** mV
